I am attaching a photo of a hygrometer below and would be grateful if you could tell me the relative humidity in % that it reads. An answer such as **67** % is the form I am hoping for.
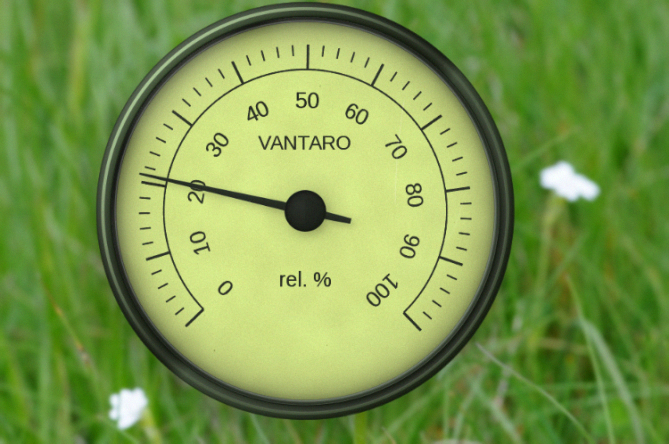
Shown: **21** %
